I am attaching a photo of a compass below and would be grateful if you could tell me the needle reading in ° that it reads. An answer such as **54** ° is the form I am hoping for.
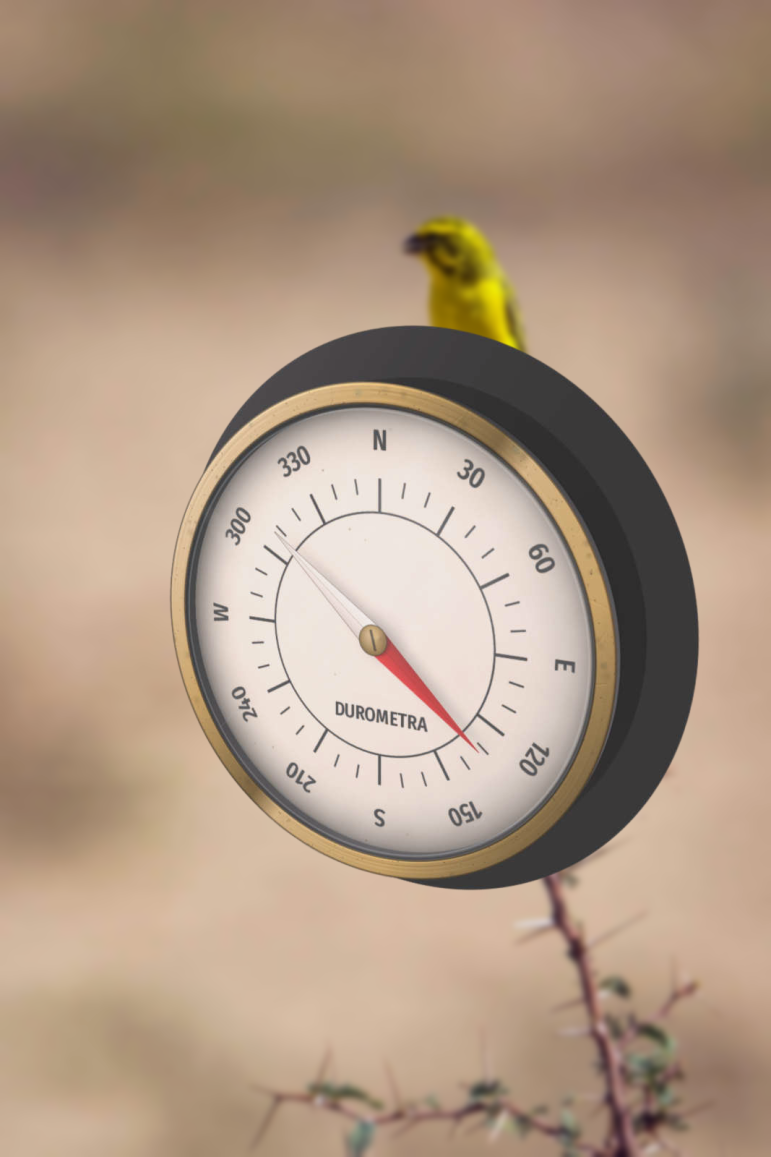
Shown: **130** °
